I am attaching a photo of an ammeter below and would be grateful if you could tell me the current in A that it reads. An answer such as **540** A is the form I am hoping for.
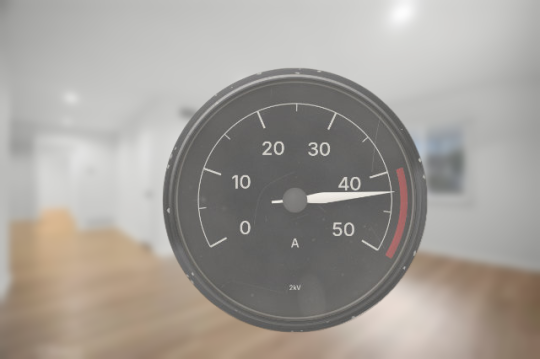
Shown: **42.5** A
